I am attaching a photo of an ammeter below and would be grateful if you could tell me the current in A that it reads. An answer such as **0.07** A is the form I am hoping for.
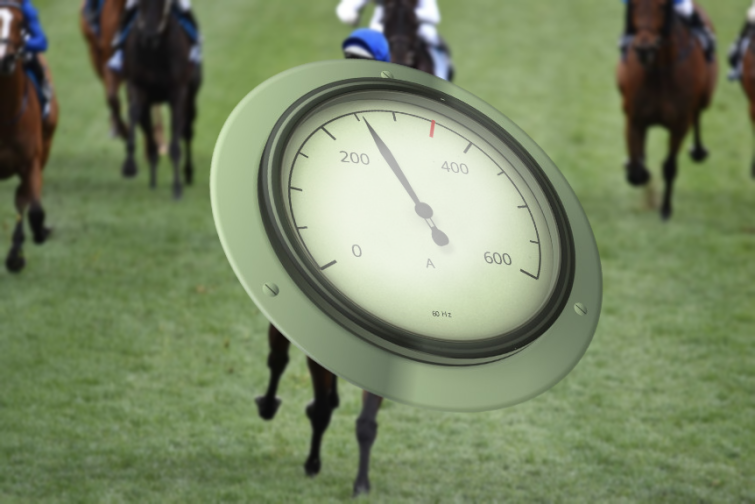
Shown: **250** A
